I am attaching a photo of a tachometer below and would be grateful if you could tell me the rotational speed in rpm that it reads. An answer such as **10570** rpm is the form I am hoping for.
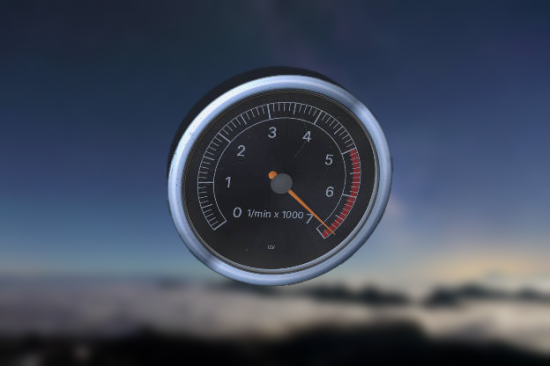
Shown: **6800** rpm
